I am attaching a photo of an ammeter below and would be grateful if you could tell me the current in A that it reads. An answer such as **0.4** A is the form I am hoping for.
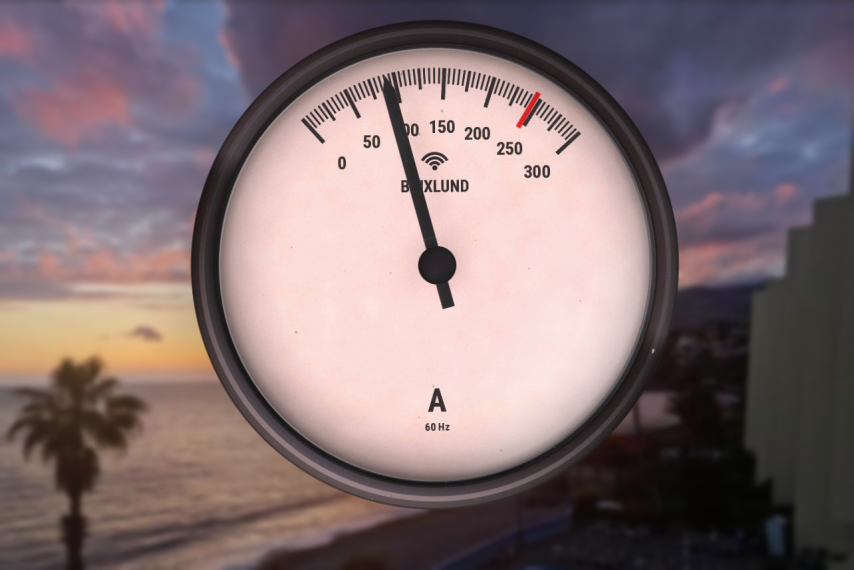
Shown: **90** A
